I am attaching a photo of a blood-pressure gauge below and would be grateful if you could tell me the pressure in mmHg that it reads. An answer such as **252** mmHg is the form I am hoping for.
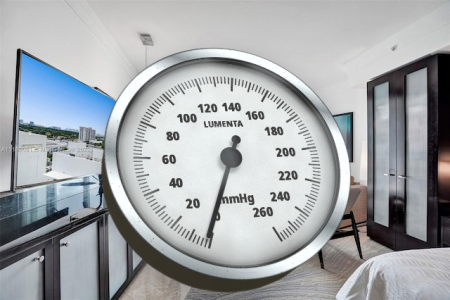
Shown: **2** mmHg
